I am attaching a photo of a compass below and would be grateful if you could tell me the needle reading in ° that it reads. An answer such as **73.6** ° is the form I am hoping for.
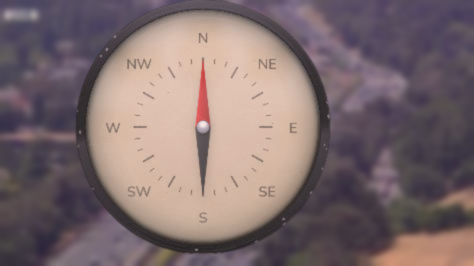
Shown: **0** °
